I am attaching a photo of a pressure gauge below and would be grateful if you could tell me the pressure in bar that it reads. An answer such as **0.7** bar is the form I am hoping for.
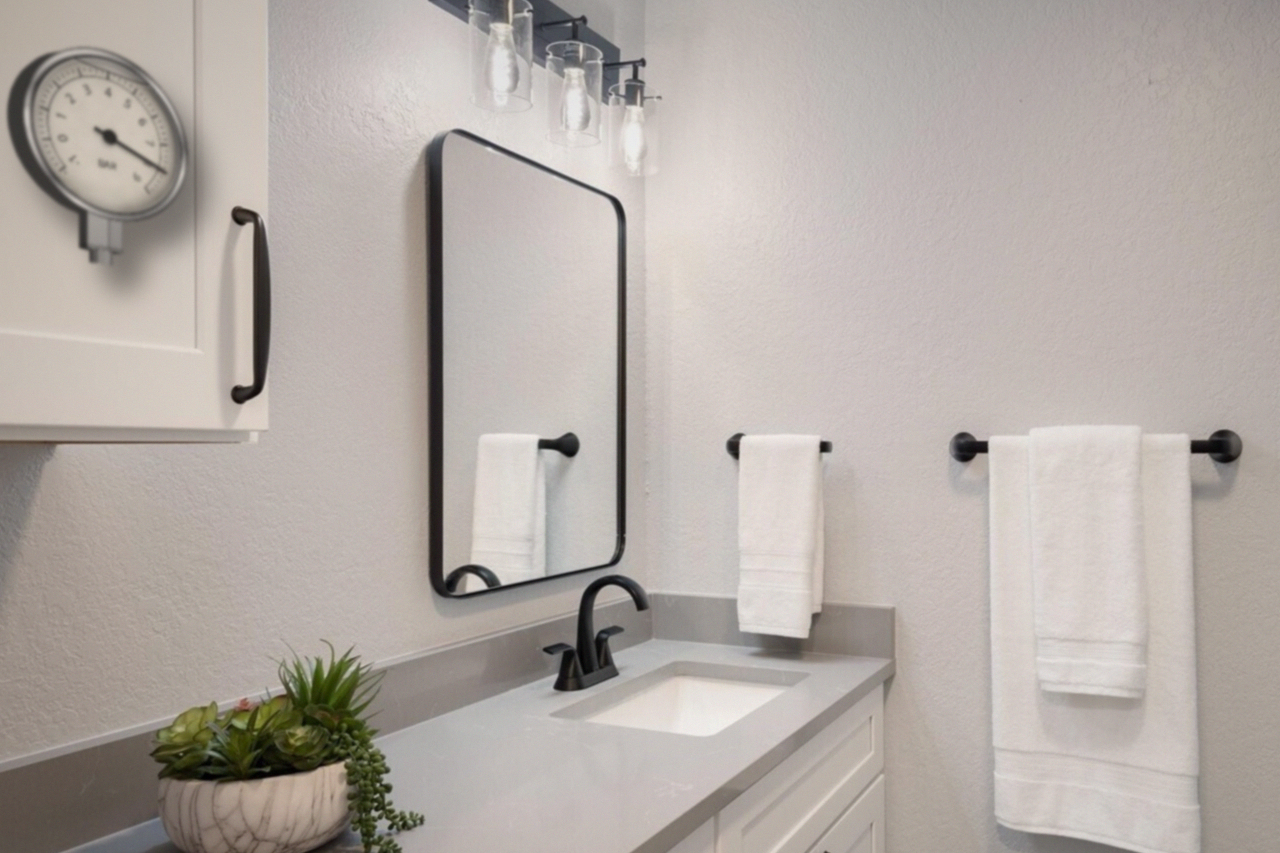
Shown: **8** bar
